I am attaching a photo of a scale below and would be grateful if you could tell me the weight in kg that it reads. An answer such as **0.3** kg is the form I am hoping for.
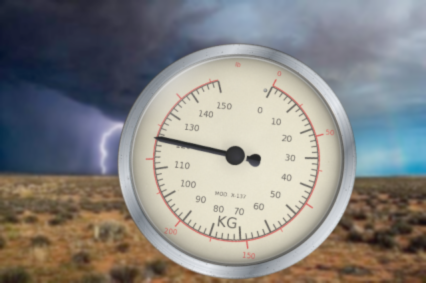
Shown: **120** kg
